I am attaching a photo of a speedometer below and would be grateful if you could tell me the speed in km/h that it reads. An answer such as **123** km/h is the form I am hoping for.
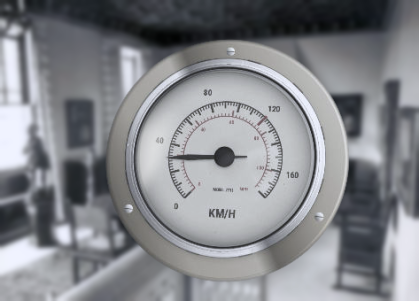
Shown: **30** km/h
